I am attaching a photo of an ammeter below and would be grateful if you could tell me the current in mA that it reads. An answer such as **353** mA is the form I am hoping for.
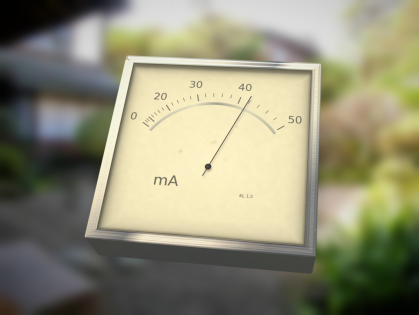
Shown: **42** mA
